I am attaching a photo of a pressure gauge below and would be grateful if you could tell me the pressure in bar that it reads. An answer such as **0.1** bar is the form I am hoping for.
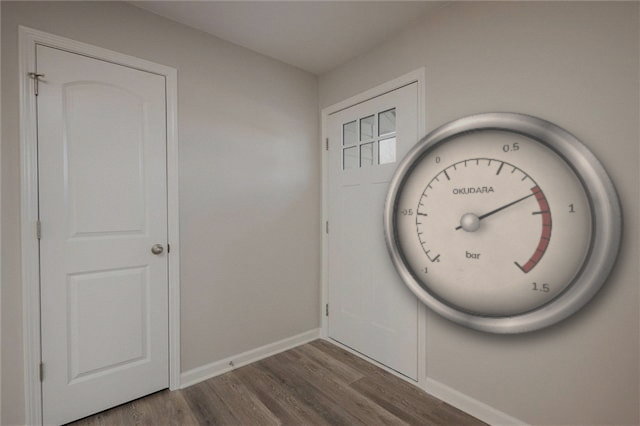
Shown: **0.85** bar
